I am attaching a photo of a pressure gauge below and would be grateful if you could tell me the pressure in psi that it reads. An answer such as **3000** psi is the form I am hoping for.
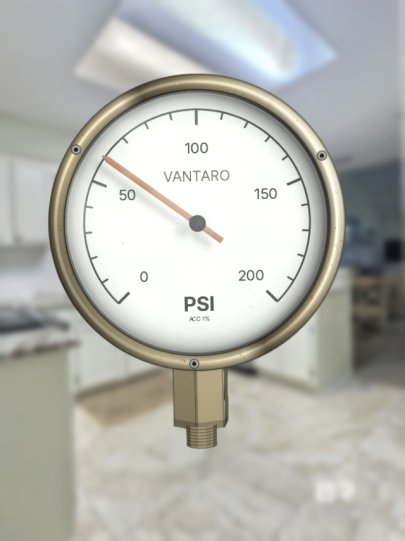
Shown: **60** psi
